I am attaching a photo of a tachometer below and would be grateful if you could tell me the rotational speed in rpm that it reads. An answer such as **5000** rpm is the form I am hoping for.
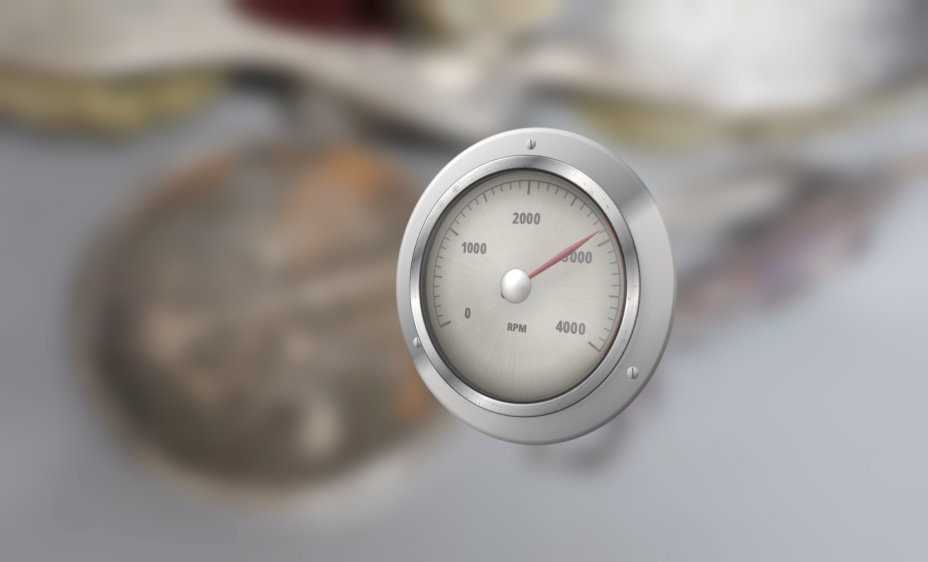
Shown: **2900** rpm
